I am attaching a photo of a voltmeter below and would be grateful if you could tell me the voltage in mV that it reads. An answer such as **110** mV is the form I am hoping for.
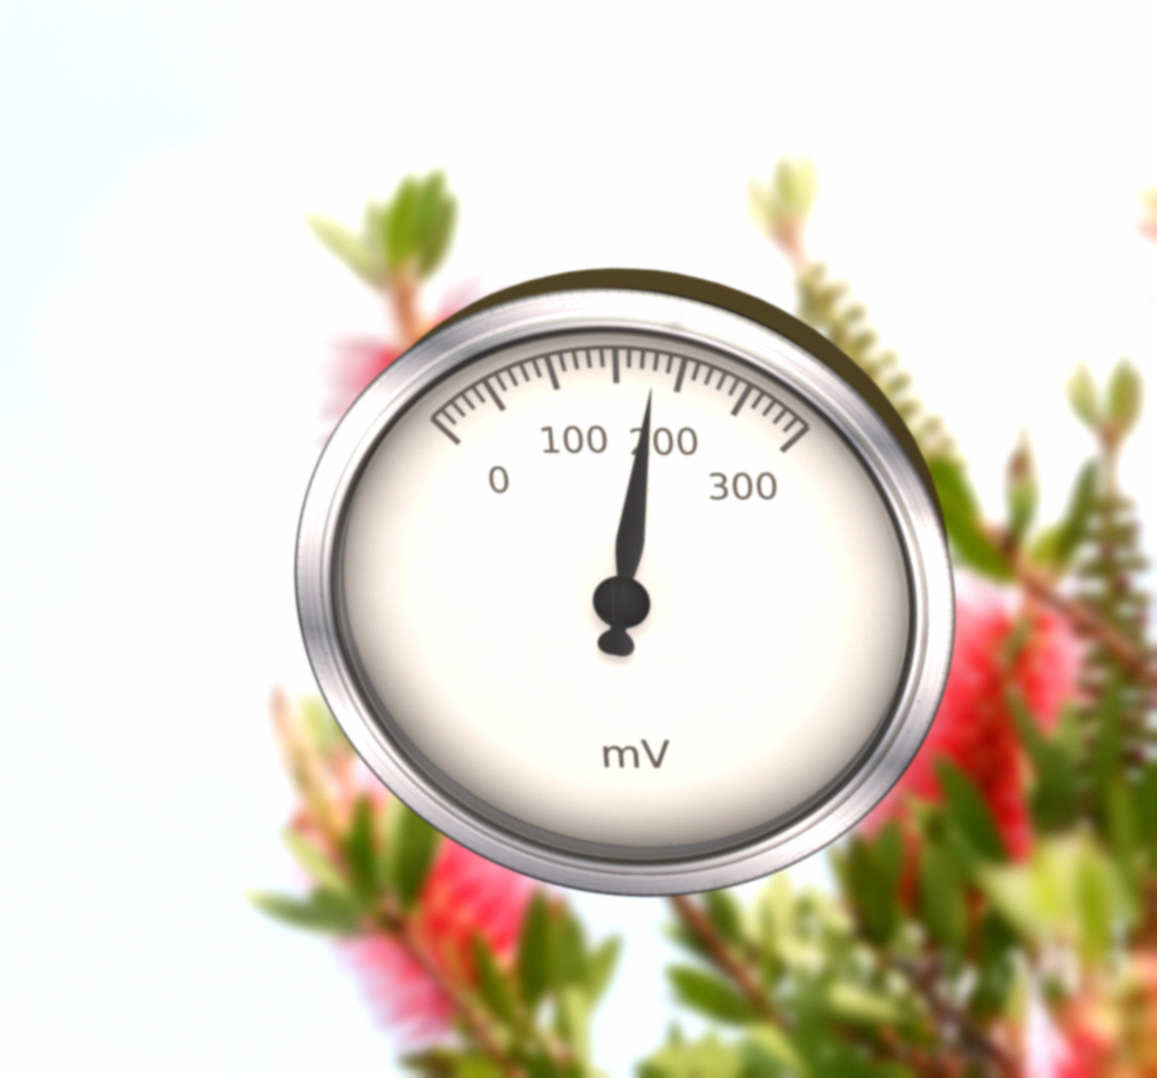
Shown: **180** mV
